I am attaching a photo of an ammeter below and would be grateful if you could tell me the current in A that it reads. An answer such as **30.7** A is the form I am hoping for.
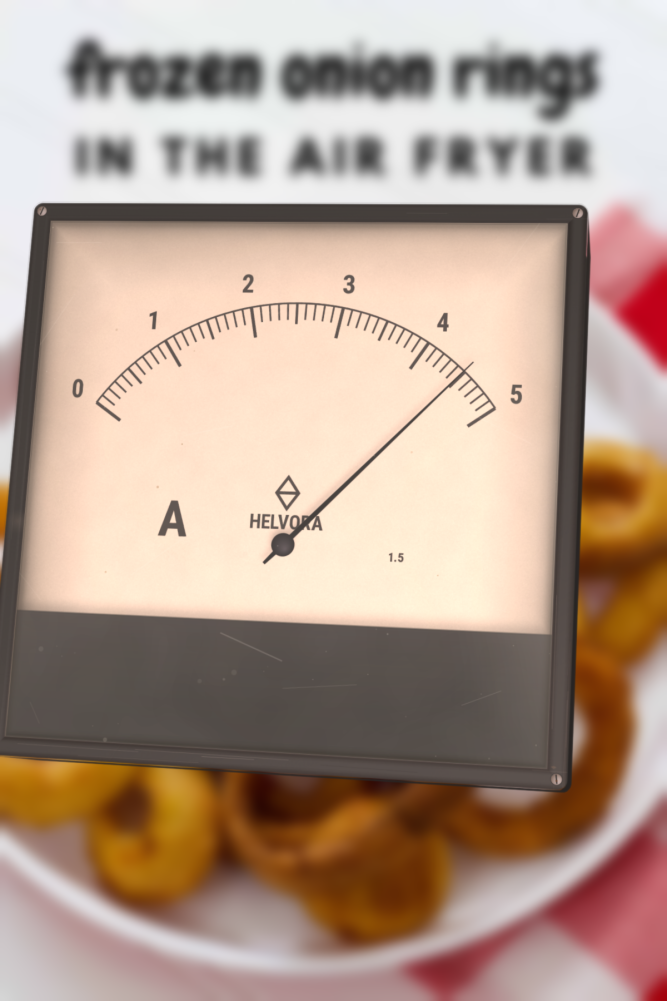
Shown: **4.5** A
